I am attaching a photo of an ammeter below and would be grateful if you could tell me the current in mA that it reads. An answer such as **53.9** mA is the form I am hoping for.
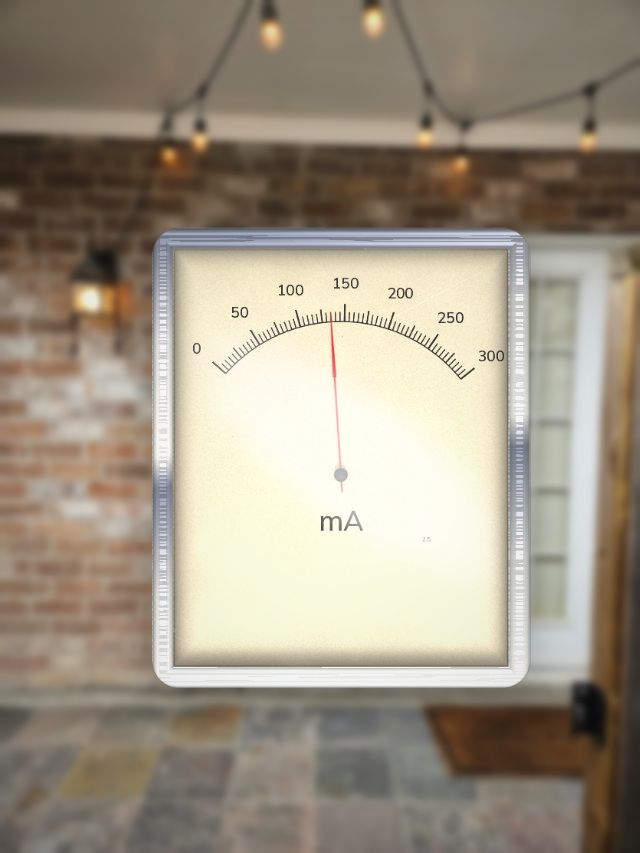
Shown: **135** mA
